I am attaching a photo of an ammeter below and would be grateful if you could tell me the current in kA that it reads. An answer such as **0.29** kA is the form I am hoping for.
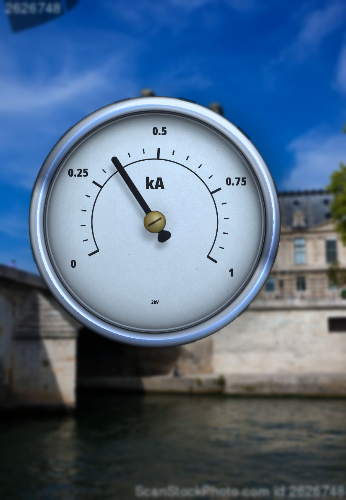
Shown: **0.35** kA
